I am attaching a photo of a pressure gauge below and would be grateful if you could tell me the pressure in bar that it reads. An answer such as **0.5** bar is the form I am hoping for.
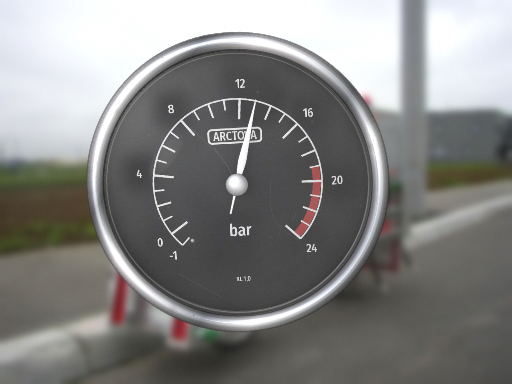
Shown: **13** bar
